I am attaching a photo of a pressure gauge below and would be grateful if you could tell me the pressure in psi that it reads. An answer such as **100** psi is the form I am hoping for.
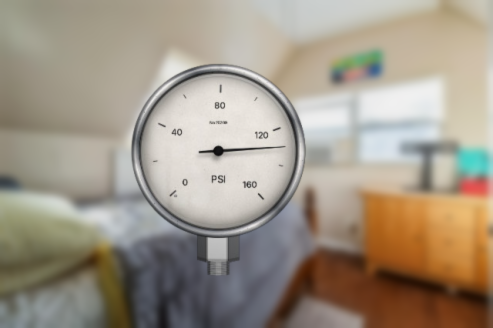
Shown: **130** psi
